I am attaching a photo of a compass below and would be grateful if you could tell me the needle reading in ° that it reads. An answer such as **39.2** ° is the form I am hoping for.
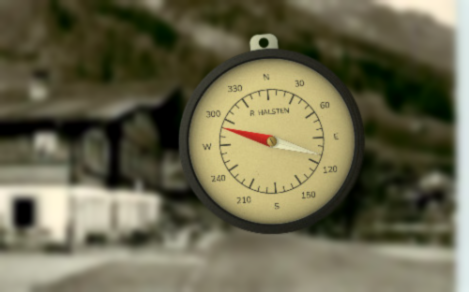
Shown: **290** °
